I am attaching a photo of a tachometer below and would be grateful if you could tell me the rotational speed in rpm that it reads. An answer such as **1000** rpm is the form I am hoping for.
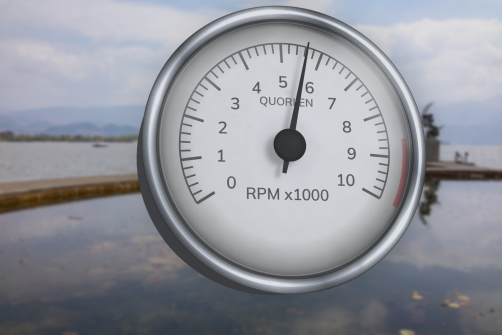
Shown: **5600** rpm
